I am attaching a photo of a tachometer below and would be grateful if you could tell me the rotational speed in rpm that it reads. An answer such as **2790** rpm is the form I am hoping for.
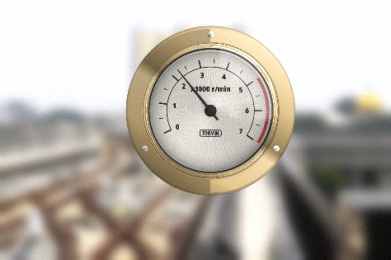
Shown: **2250** rpm
